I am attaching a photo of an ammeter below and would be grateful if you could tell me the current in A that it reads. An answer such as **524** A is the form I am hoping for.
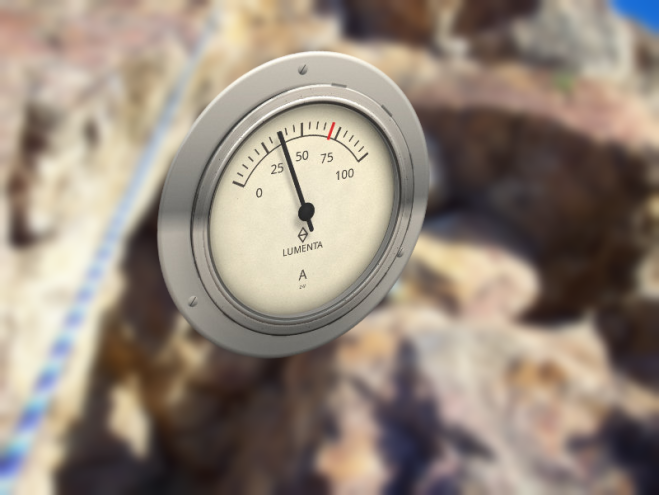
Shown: **35** A
